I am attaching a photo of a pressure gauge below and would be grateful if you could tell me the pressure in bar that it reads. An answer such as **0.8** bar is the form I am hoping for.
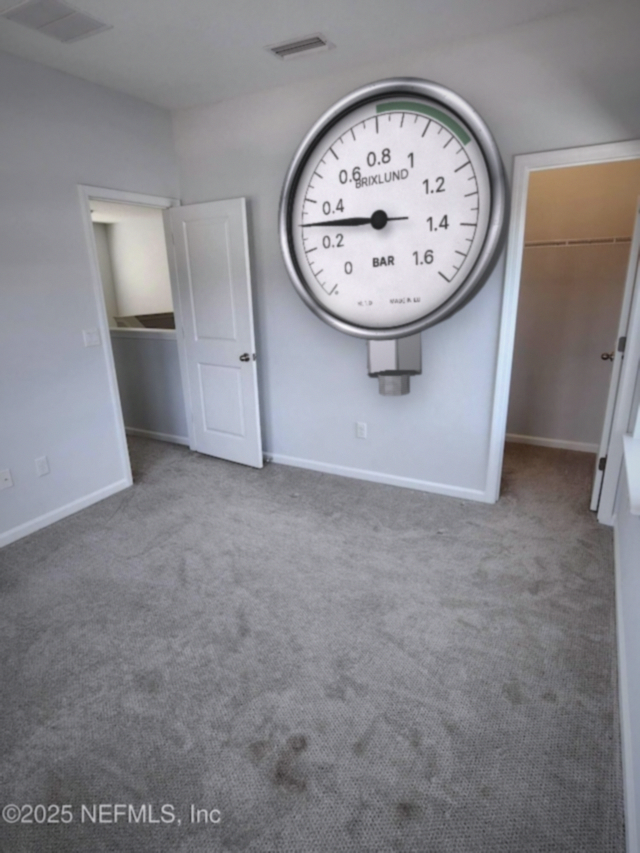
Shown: **0.3** bar
